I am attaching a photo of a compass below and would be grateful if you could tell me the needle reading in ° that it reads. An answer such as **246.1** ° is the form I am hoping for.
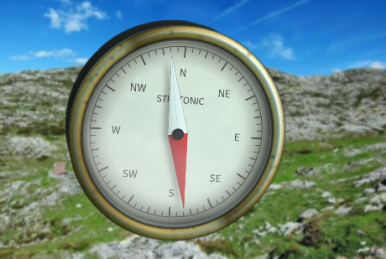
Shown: **170** °
